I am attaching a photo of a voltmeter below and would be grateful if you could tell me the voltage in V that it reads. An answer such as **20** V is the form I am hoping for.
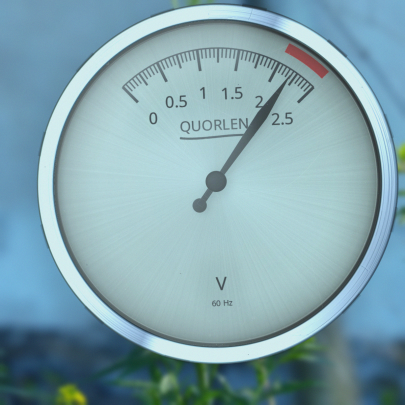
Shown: **2.2** V
